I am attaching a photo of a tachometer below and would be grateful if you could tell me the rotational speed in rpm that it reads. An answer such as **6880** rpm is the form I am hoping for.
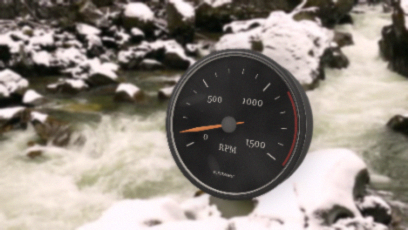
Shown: **100** rpm
